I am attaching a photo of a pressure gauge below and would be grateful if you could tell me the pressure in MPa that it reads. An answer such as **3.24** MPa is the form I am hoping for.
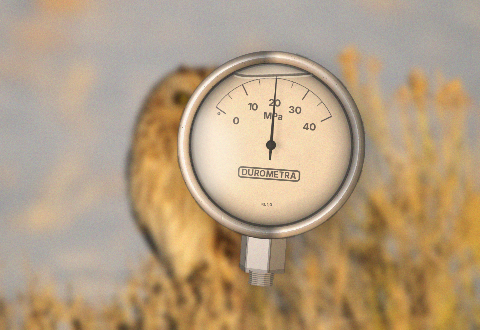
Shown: **20** MPa
